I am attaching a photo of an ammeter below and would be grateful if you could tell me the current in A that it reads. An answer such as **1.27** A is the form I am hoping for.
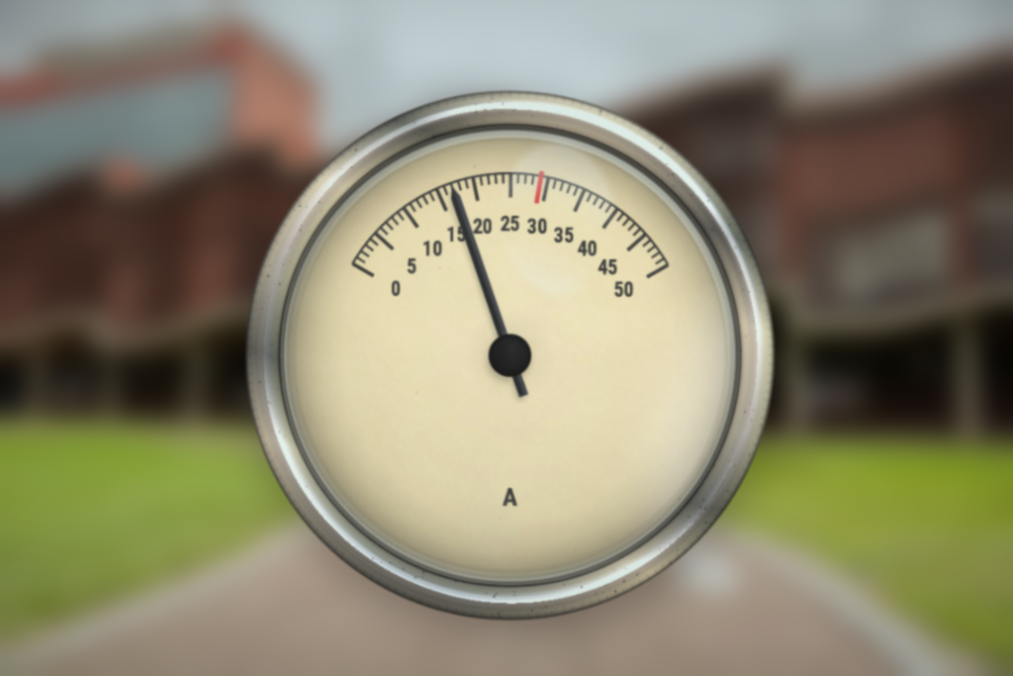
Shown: **17** A
